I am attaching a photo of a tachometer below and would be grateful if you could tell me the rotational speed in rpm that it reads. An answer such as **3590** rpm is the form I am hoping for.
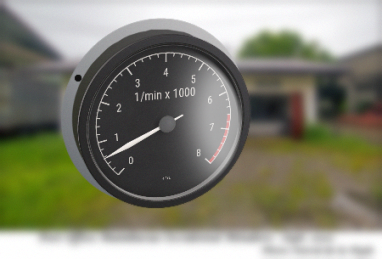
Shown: **600** rpm
